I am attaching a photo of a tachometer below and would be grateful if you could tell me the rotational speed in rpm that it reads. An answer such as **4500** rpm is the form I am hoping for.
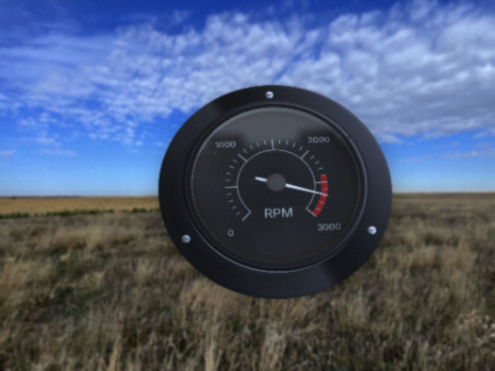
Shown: **2700** rpm
